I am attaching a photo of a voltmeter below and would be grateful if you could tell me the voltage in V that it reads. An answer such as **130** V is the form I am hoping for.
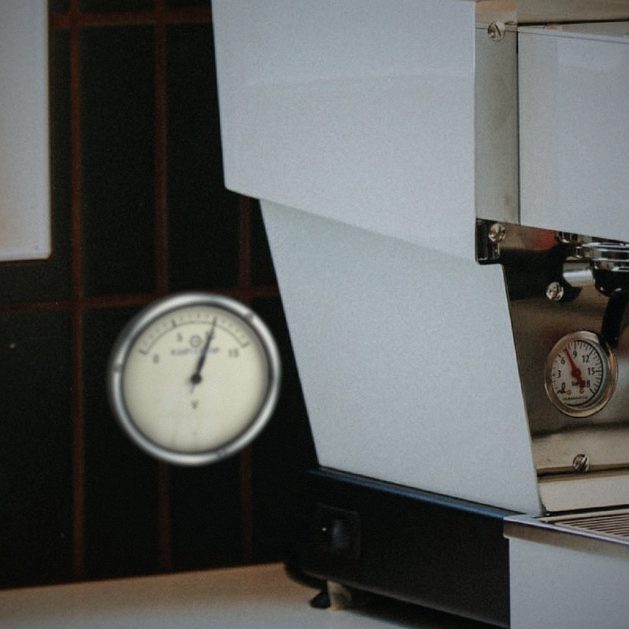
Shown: **10** V
